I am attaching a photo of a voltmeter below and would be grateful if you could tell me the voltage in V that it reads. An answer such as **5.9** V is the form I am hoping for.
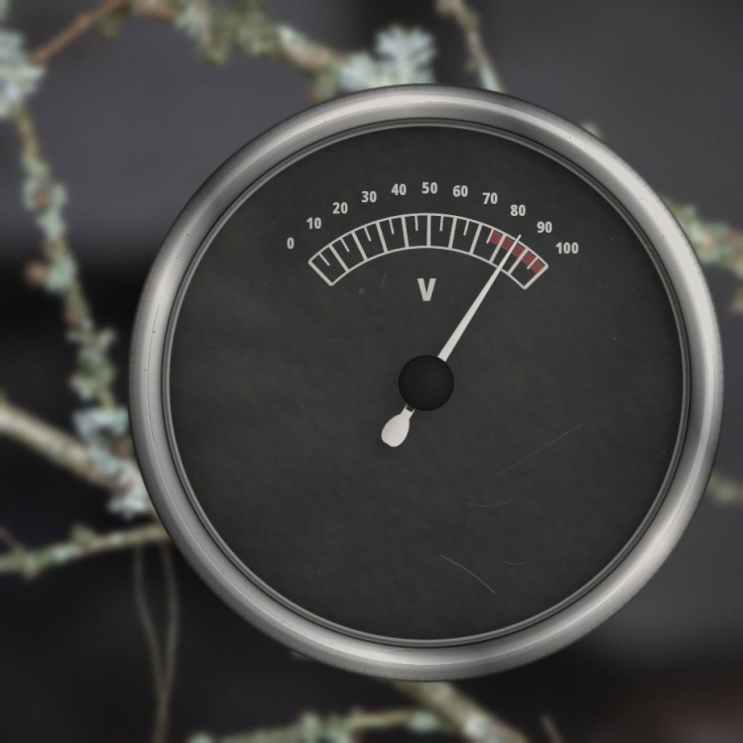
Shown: **85** V
